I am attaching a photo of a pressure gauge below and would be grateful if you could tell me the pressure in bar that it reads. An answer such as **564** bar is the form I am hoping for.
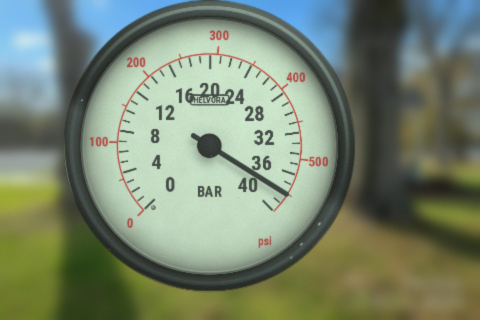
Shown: **38** bar
